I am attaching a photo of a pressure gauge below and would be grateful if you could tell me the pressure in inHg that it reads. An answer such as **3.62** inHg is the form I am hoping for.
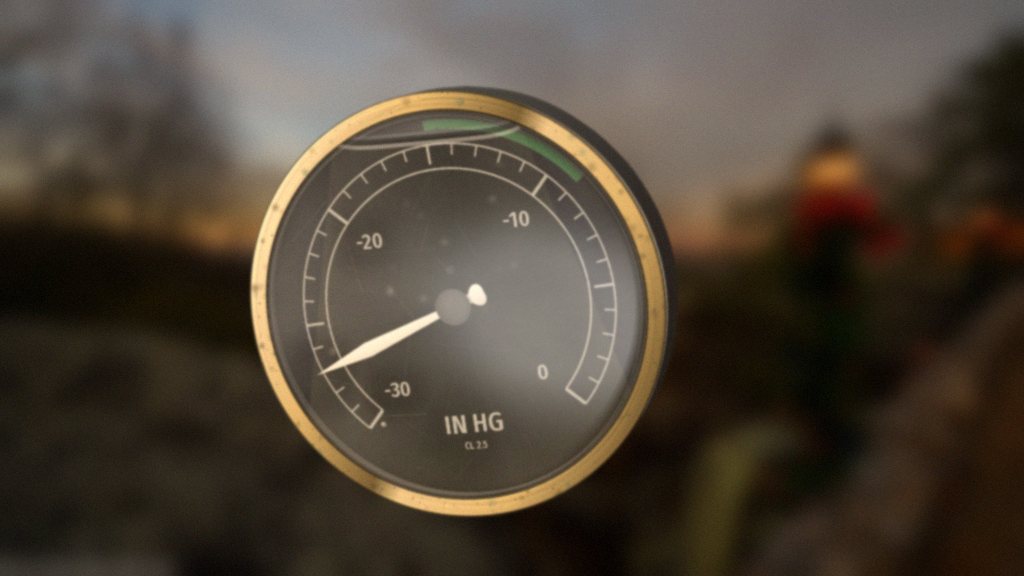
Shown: **-27** inHg
